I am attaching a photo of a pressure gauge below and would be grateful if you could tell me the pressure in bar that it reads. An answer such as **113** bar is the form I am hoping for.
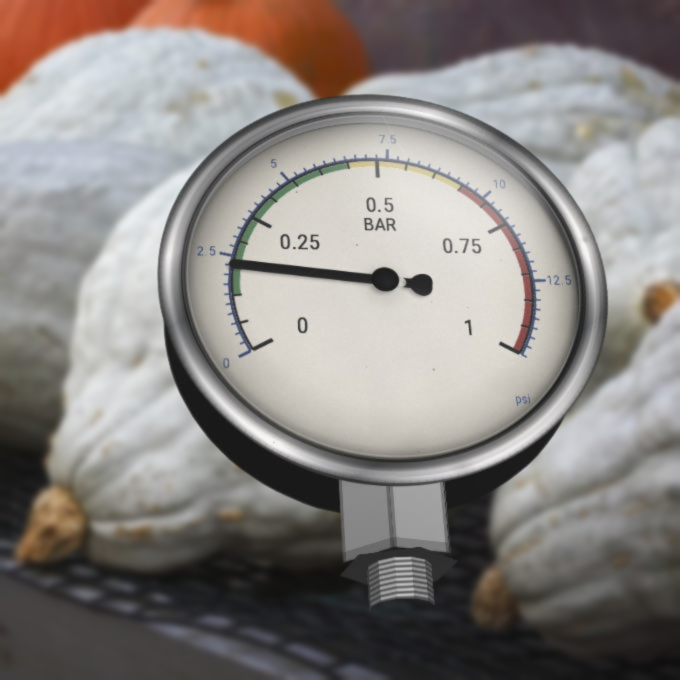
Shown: **0.15** bar
